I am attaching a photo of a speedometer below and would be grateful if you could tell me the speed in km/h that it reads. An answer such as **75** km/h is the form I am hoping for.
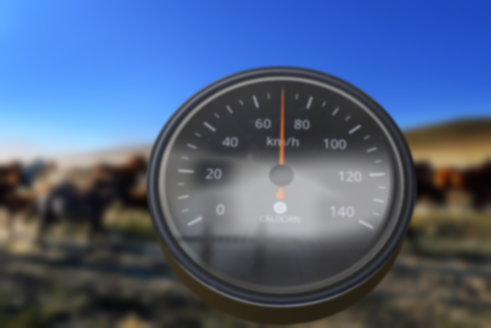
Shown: **70** km/h
